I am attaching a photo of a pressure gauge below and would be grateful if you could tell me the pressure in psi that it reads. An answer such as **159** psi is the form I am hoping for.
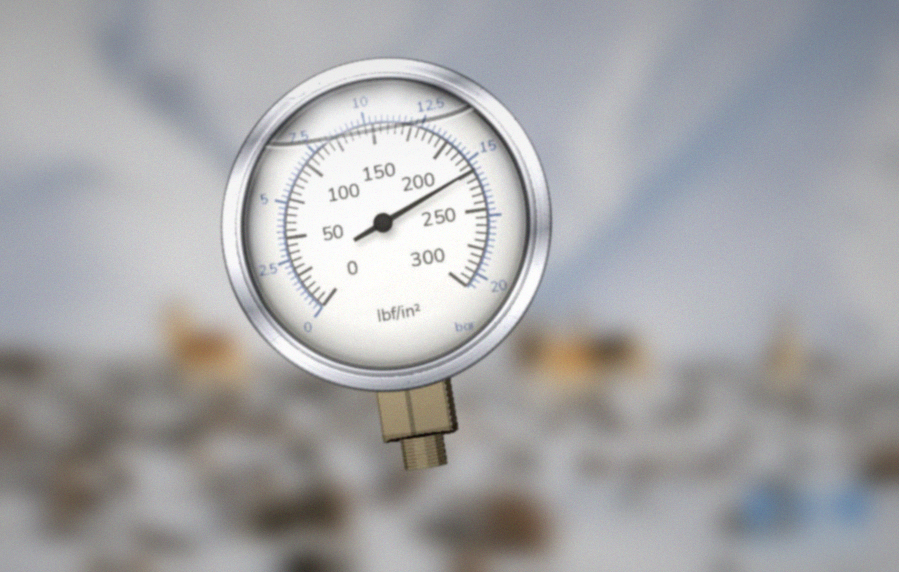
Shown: **225** psi
